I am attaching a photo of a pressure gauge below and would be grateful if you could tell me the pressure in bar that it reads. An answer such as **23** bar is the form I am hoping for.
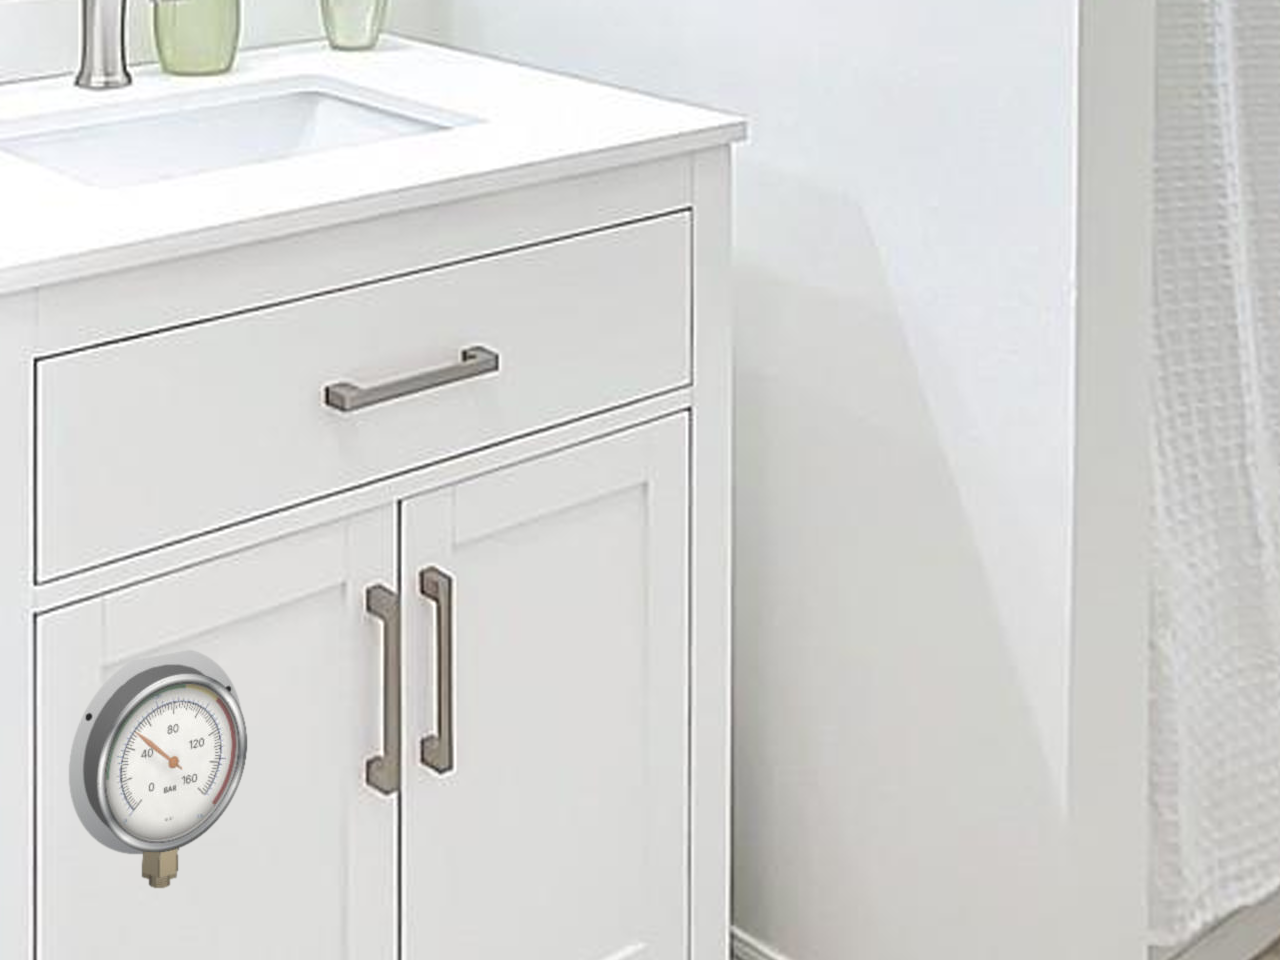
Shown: **50** bar
